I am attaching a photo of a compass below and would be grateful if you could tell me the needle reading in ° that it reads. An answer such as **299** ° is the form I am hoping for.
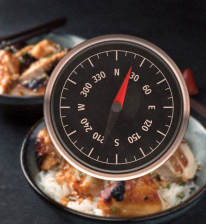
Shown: **20** °
